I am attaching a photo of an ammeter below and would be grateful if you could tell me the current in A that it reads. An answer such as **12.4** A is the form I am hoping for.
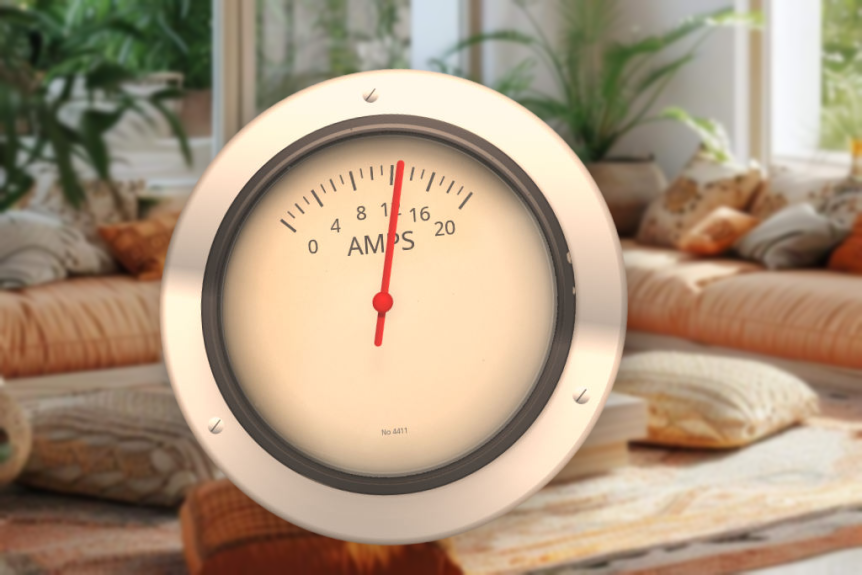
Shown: **13** A
